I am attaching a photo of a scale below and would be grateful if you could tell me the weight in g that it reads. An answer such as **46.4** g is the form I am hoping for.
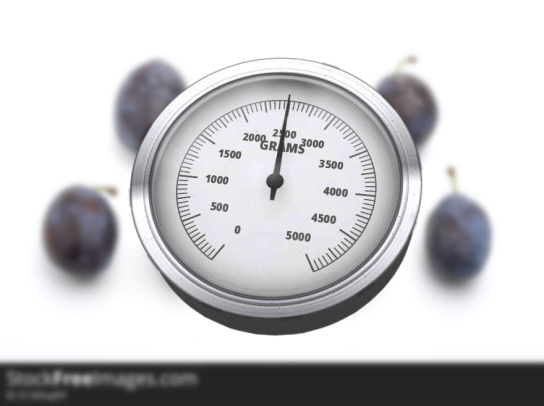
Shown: **2500** g
